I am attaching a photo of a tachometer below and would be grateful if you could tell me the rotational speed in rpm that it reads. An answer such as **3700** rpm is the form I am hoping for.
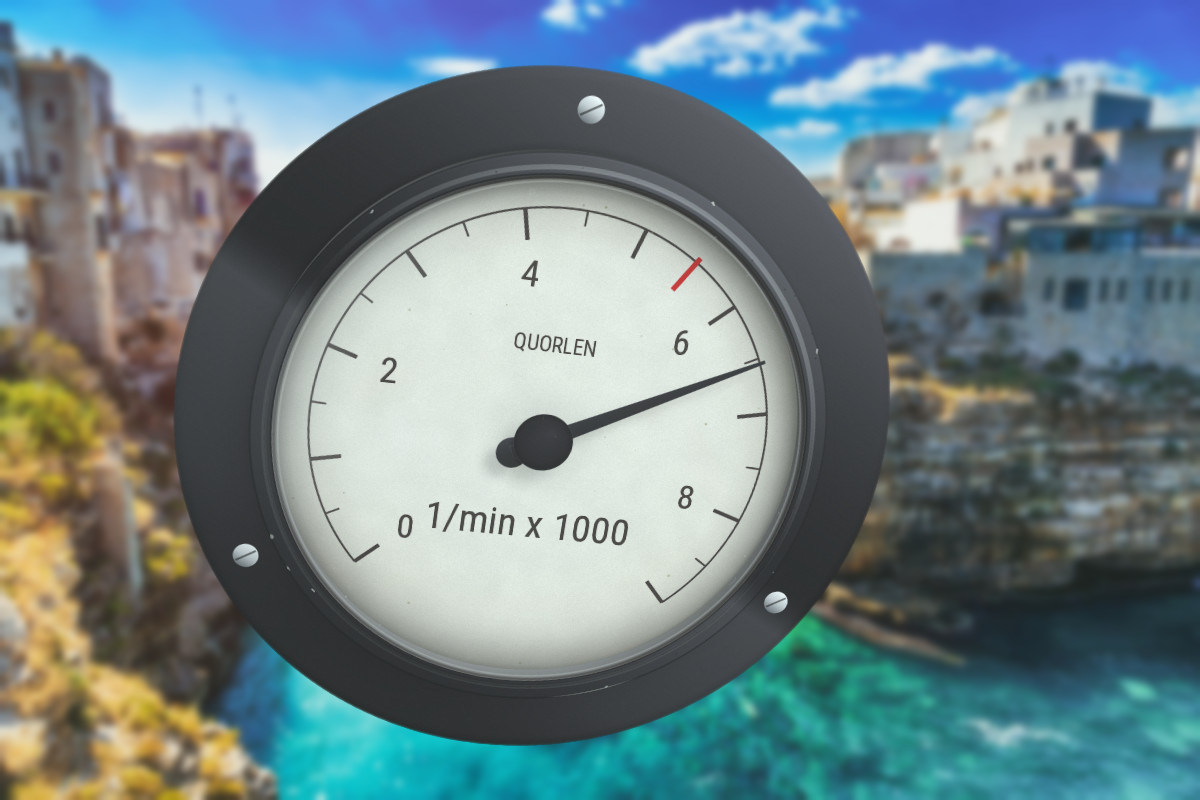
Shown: **6500** rpm
